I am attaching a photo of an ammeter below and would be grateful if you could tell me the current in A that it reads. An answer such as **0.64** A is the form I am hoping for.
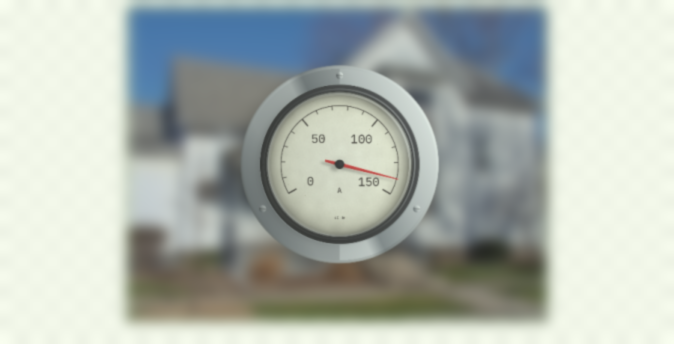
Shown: **140** A
